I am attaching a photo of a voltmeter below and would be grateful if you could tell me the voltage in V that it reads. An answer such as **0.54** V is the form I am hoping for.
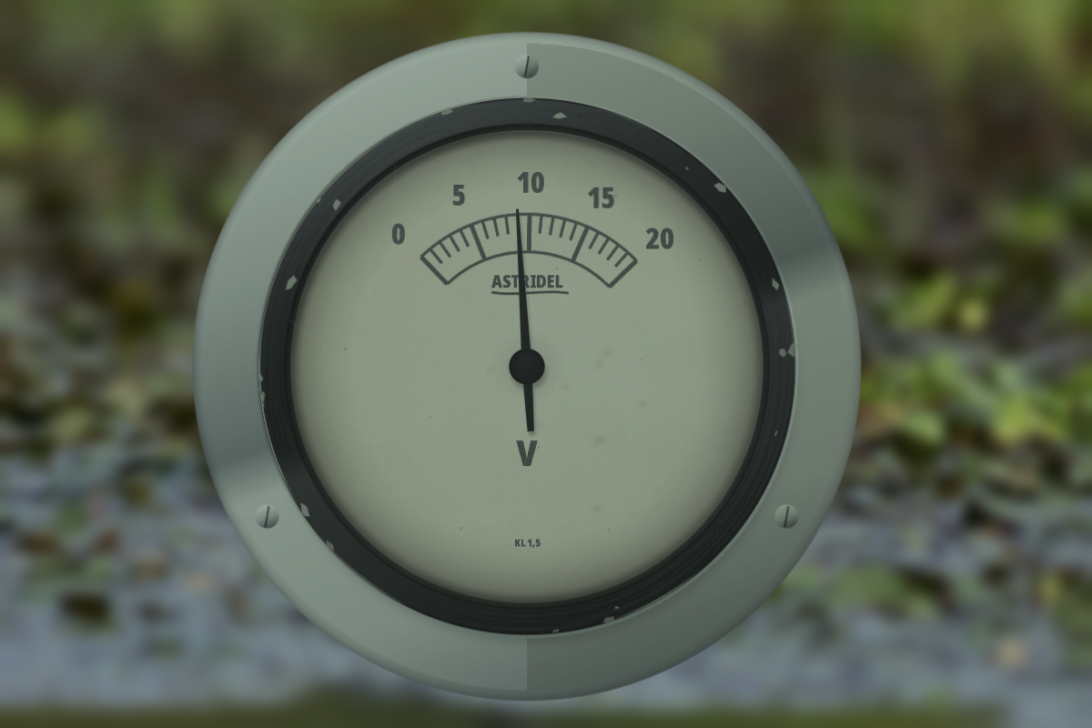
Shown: **9** V
